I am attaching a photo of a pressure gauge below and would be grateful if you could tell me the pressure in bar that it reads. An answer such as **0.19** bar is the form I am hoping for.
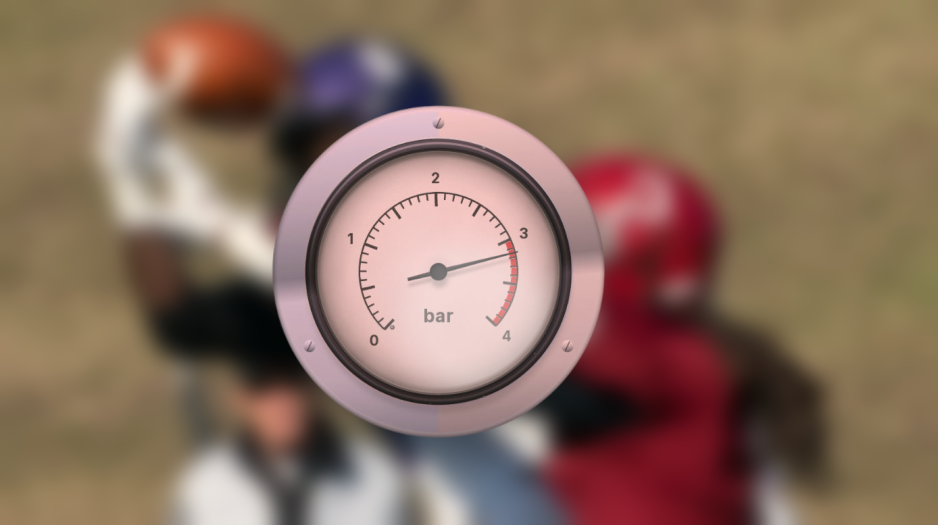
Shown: **3.15** bar
